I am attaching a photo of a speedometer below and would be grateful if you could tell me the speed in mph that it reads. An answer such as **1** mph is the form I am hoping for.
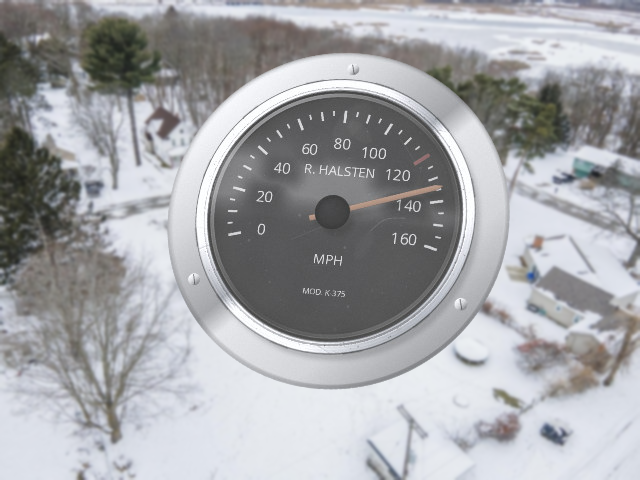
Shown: **135** mph
